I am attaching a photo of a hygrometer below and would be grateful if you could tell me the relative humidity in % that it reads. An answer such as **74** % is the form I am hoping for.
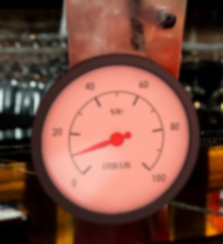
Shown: **10** %
